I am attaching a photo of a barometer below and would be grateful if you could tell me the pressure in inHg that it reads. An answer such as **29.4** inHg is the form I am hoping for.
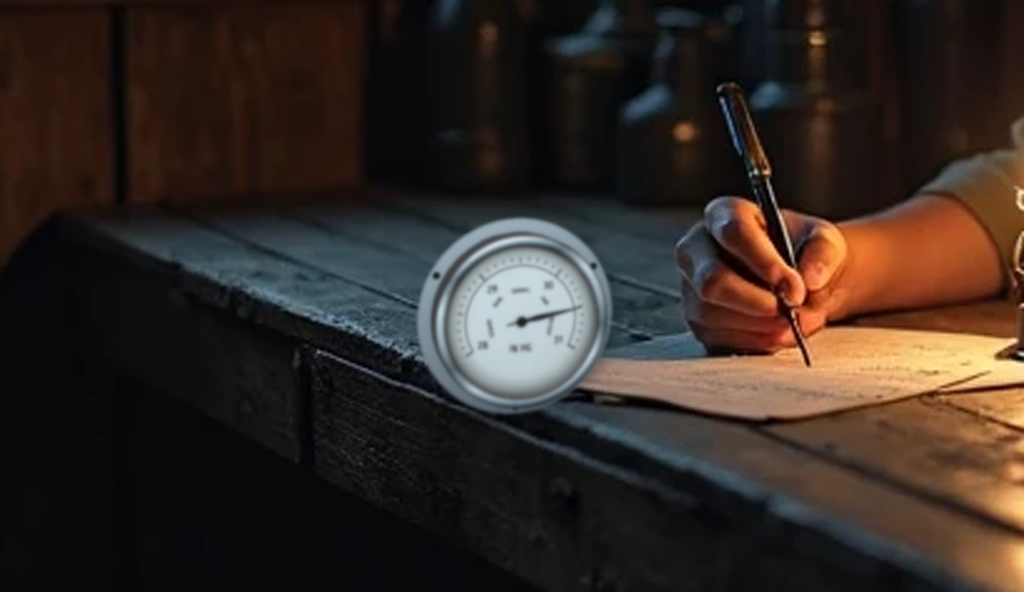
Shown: **30.5** inHg
